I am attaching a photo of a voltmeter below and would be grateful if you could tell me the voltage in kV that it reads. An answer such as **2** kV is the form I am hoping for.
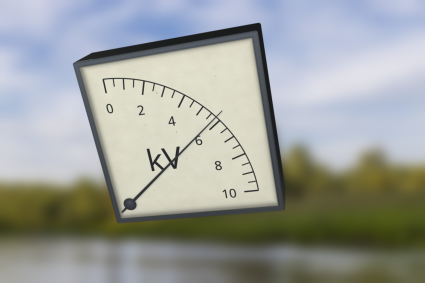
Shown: **5.75** kV
